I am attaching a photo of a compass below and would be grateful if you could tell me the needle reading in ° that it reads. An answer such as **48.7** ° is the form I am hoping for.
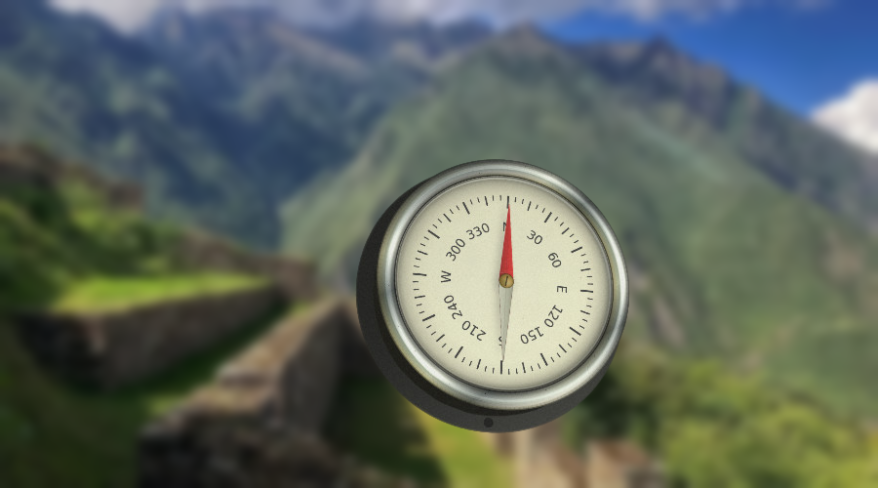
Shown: **0** °
